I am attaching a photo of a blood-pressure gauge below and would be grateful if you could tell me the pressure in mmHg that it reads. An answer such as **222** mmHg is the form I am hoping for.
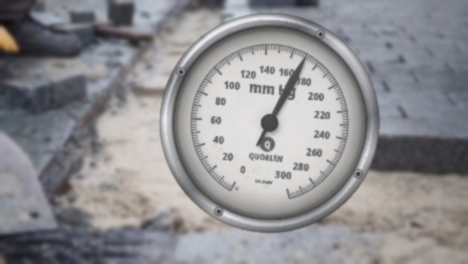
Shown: **170** mmHg
